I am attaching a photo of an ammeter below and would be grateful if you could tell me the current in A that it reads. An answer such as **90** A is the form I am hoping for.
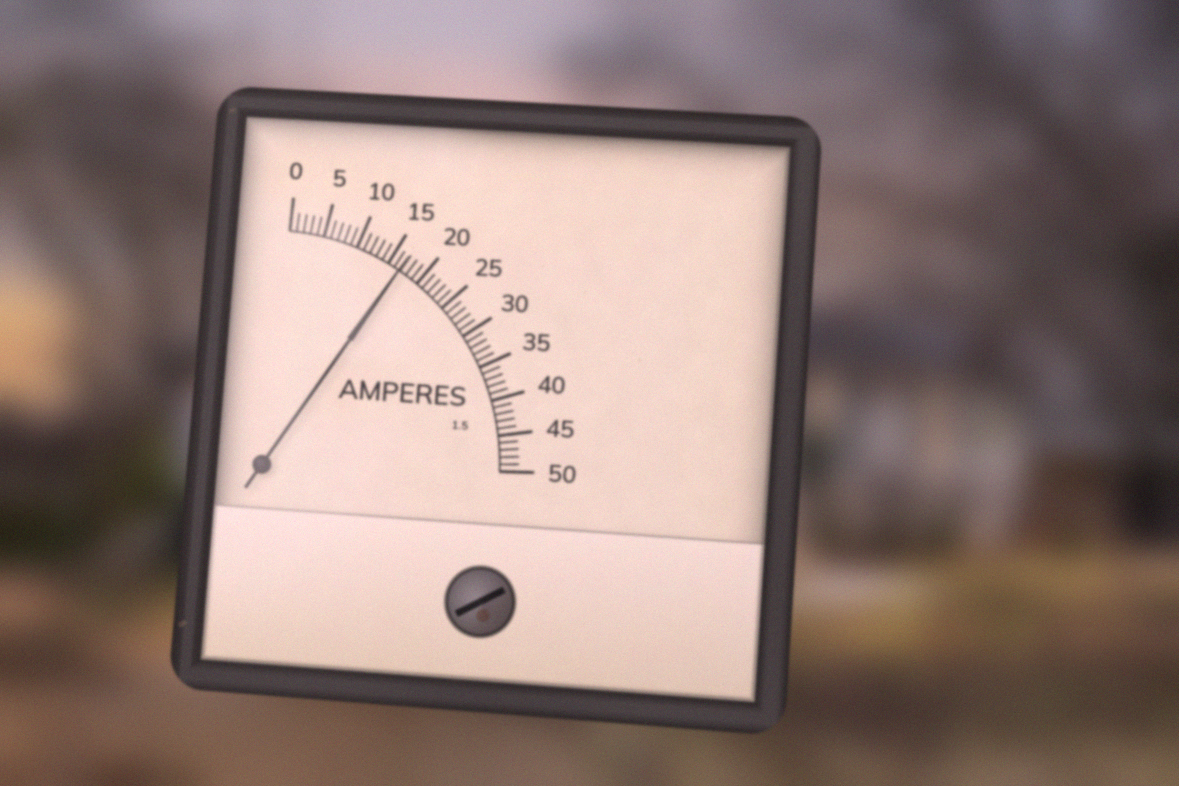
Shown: **17** A
